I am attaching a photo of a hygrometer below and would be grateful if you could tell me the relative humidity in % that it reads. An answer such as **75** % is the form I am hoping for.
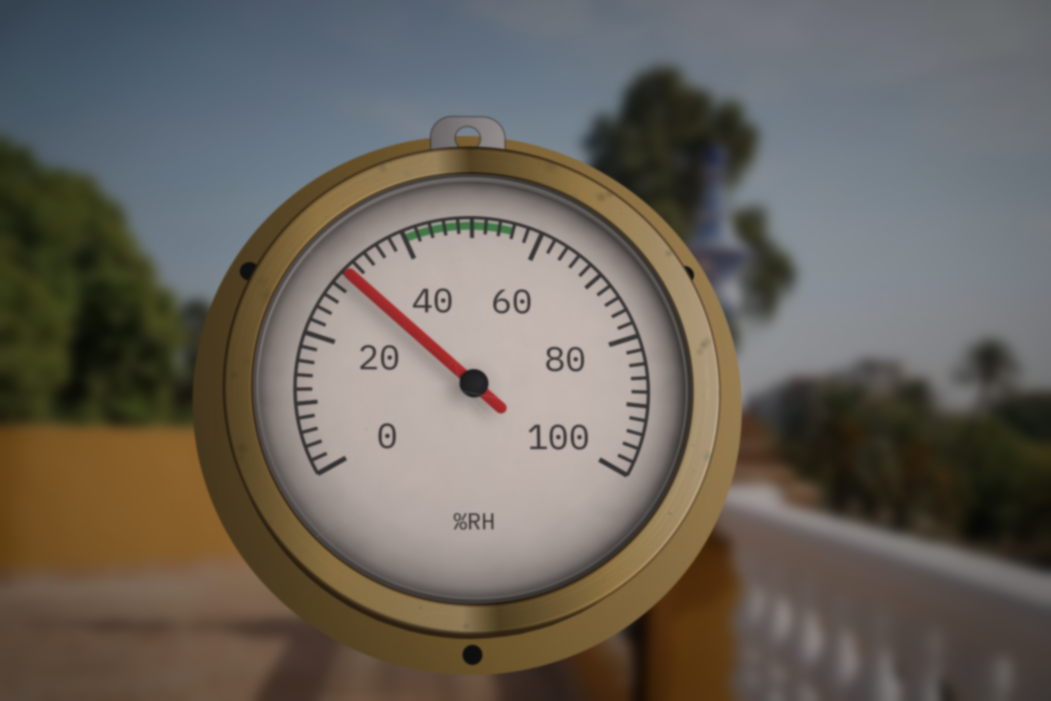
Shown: **30** %
